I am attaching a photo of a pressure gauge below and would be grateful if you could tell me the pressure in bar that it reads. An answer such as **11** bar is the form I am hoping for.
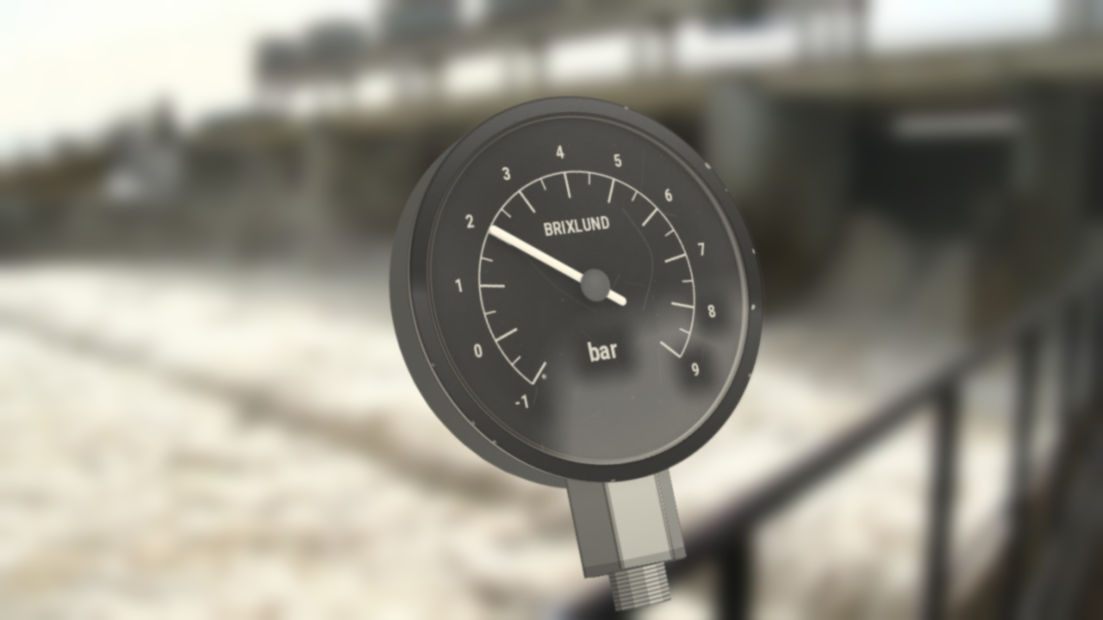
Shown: **2** bar
